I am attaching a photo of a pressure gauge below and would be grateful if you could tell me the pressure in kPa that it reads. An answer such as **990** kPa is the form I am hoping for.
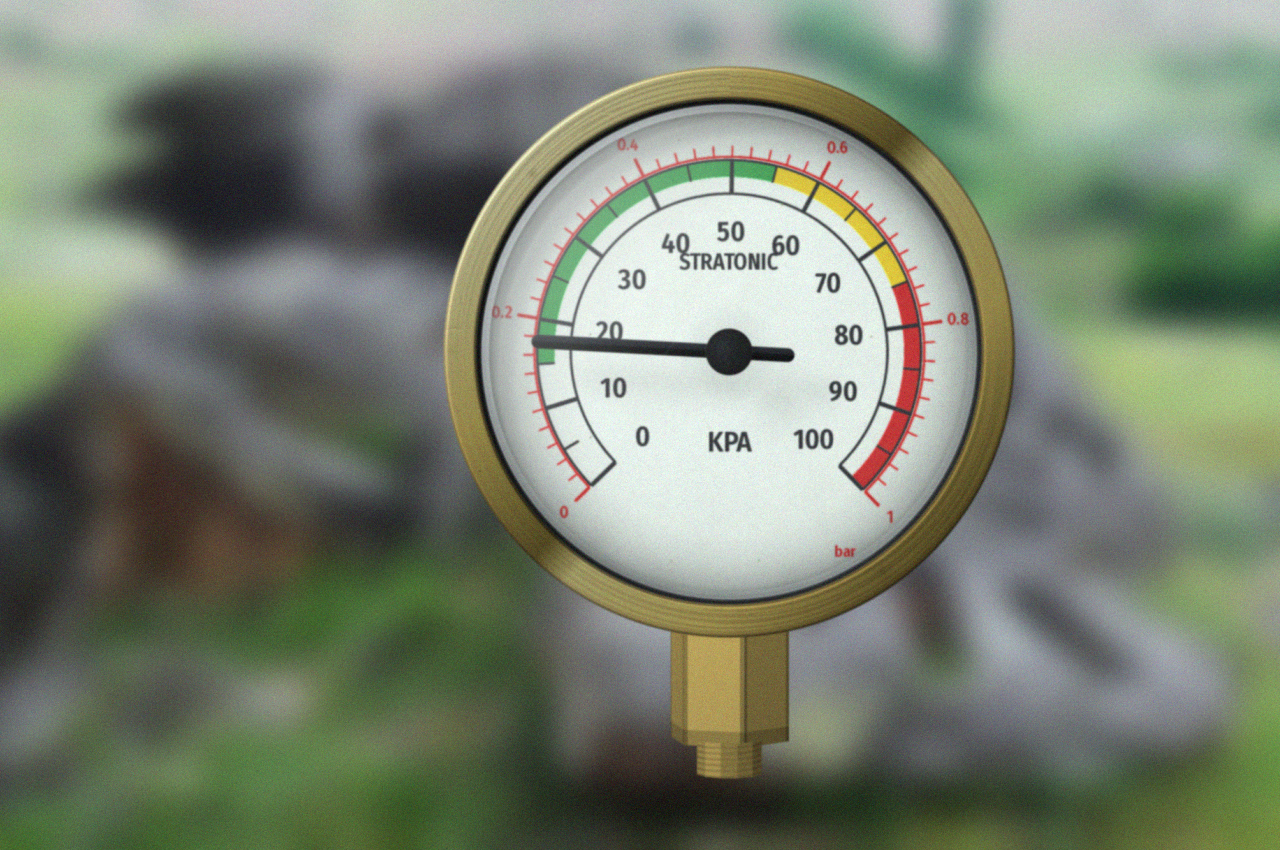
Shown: **17.5** kPa
